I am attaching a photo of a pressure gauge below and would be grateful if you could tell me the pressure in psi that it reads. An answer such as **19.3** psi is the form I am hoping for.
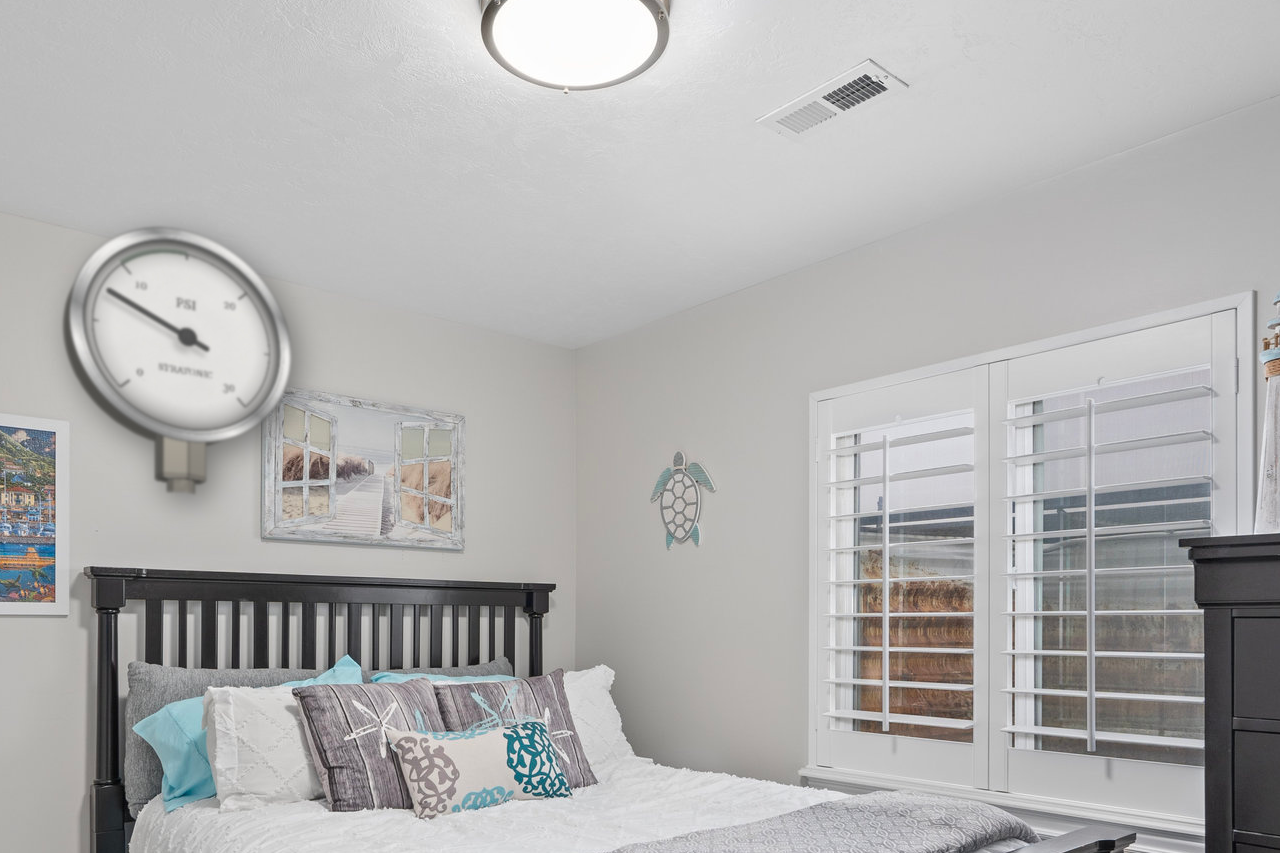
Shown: **7.5** psi
